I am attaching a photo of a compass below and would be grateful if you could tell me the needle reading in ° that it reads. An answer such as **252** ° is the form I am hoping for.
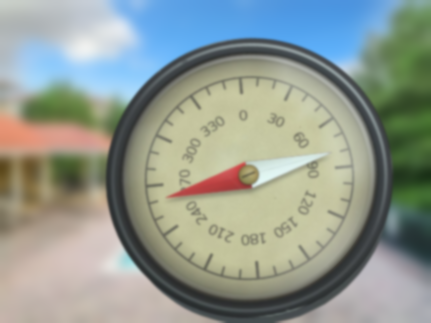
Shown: **260** °
